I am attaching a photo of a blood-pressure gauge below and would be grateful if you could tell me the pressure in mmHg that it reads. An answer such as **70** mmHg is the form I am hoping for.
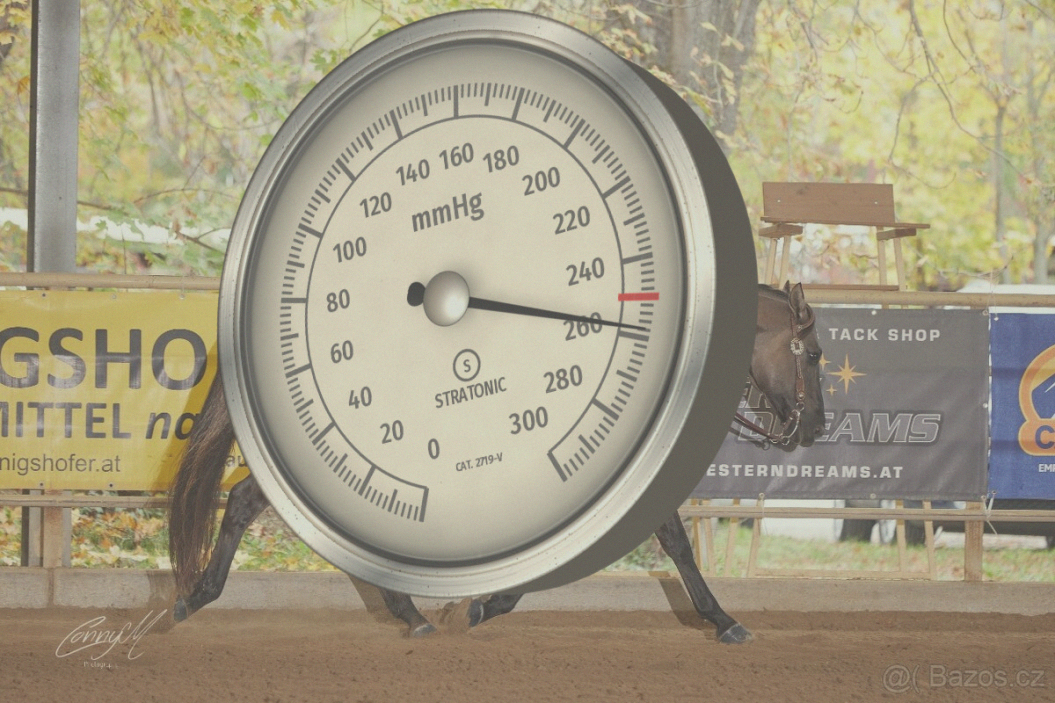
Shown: **258** mmHg
